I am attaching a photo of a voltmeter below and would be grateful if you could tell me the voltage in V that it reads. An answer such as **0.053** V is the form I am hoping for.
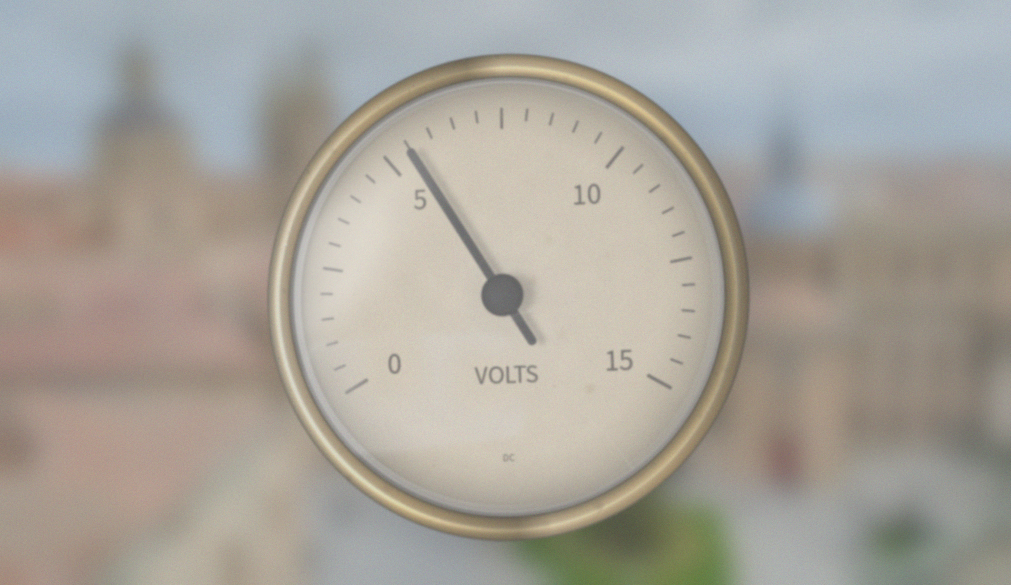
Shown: **5.5** V
